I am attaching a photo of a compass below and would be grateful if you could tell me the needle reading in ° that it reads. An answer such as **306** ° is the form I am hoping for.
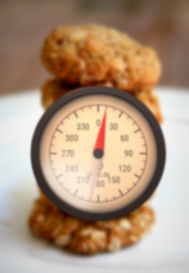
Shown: **10** °
